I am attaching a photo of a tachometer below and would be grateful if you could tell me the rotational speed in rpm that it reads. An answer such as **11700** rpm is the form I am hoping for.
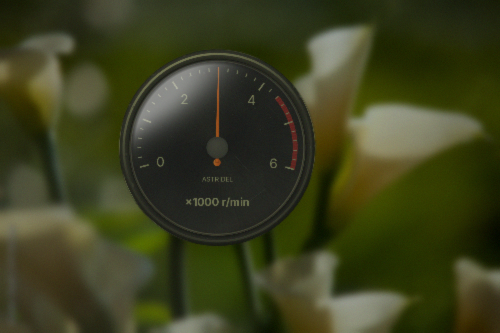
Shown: **3000** rpm
